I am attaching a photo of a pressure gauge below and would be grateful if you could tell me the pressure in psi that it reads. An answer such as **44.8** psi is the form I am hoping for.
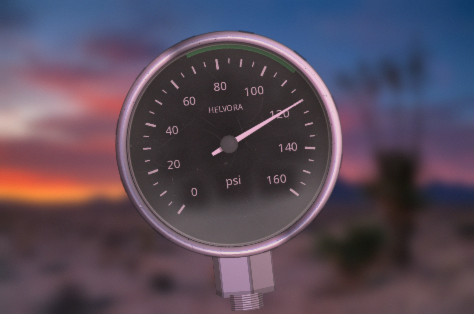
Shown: **120** psi
